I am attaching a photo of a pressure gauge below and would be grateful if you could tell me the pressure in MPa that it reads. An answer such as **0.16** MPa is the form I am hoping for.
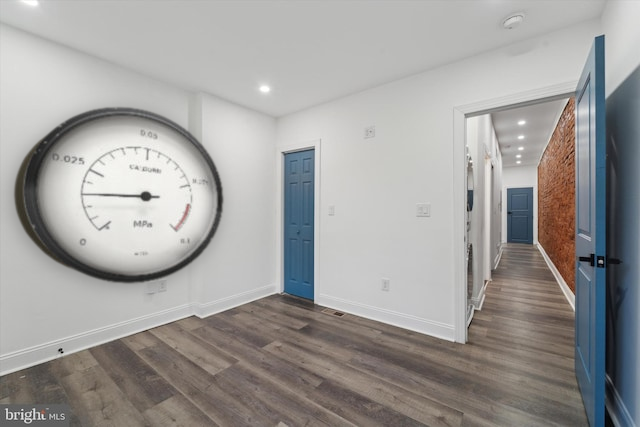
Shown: **0.015** MPa
